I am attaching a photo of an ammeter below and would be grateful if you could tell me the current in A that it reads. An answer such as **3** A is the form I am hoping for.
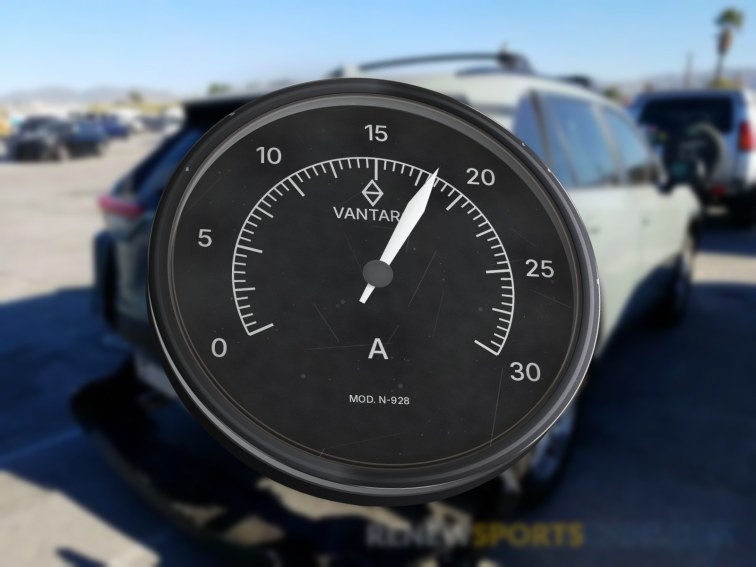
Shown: **18.25** A
